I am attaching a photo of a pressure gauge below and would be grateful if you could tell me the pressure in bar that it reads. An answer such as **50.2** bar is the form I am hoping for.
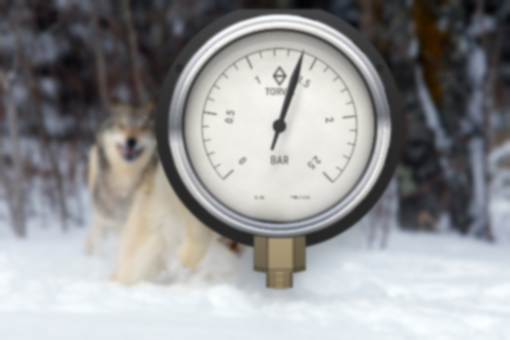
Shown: **1.4** bar
